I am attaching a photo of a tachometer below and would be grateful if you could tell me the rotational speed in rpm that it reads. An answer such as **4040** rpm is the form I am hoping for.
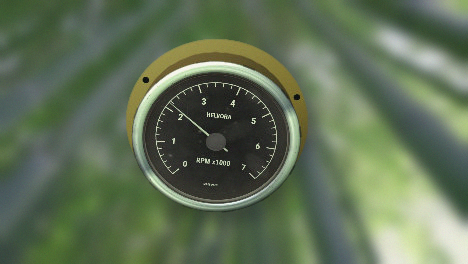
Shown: **2200** rpm
